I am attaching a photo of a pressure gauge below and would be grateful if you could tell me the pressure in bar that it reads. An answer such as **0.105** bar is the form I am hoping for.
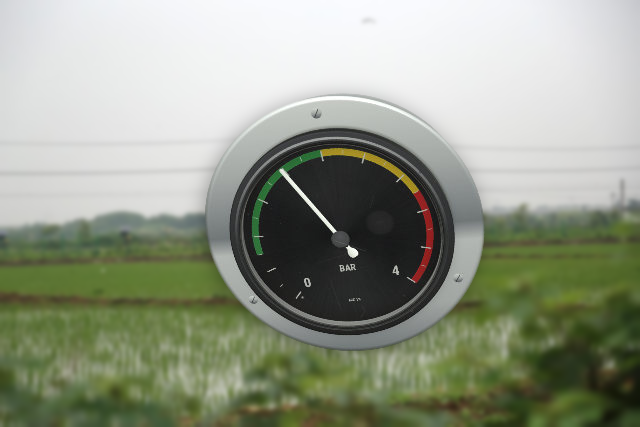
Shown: **1.6** bar
